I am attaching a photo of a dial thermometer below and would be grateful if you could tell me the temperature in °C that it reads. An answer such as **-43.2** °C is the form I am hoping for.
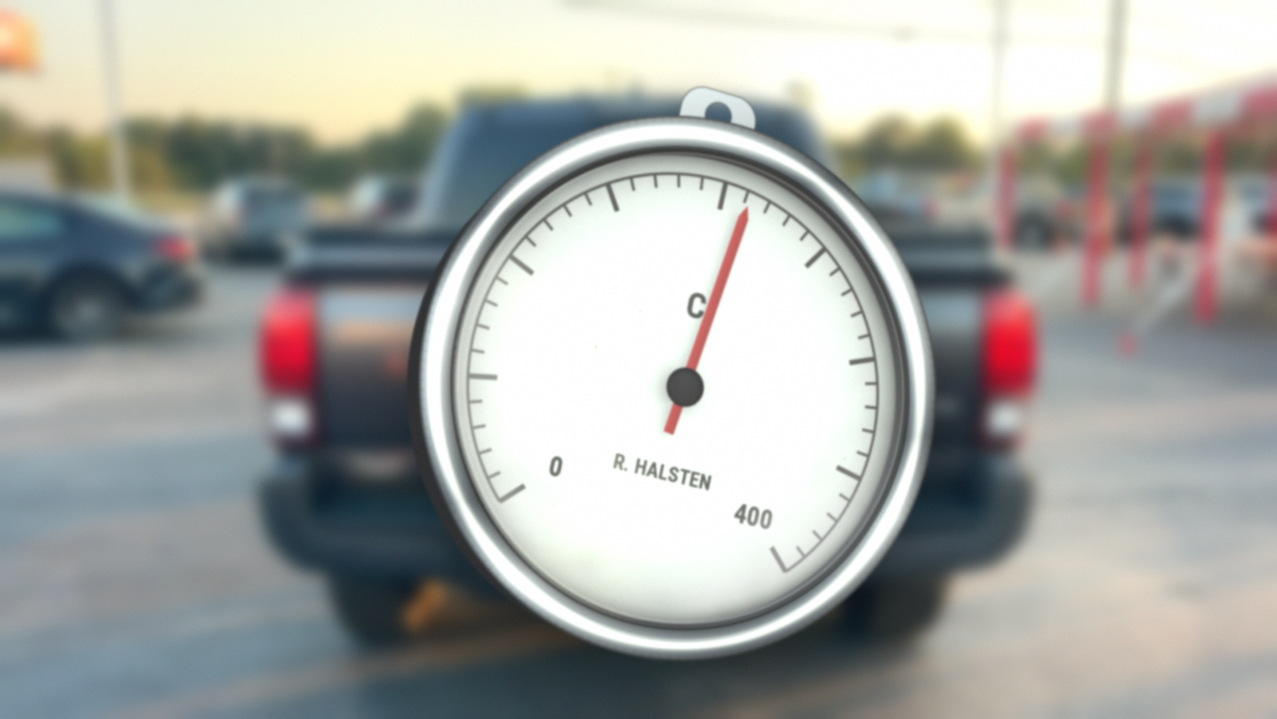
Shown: **210** °C
